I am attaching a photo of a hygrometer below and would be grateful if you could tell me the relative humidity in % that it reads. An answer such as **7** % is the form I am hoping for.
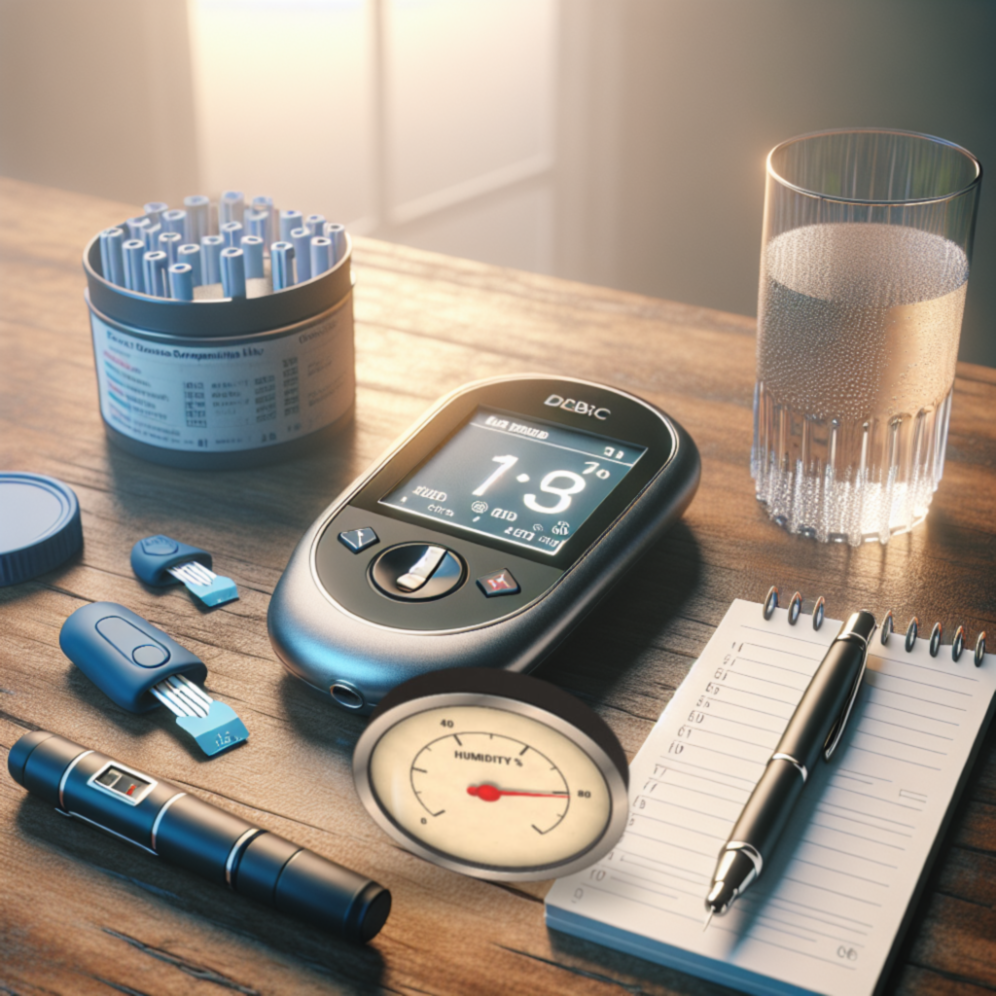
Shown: **80** %
